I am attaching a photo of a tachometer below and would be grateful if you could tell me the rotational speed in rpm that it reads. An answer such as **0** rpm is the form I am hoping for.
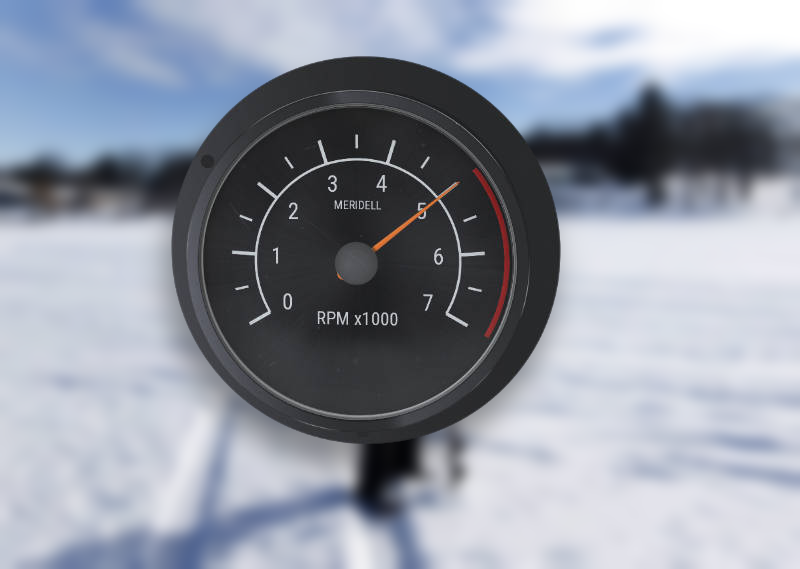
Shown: **5000** rpm
